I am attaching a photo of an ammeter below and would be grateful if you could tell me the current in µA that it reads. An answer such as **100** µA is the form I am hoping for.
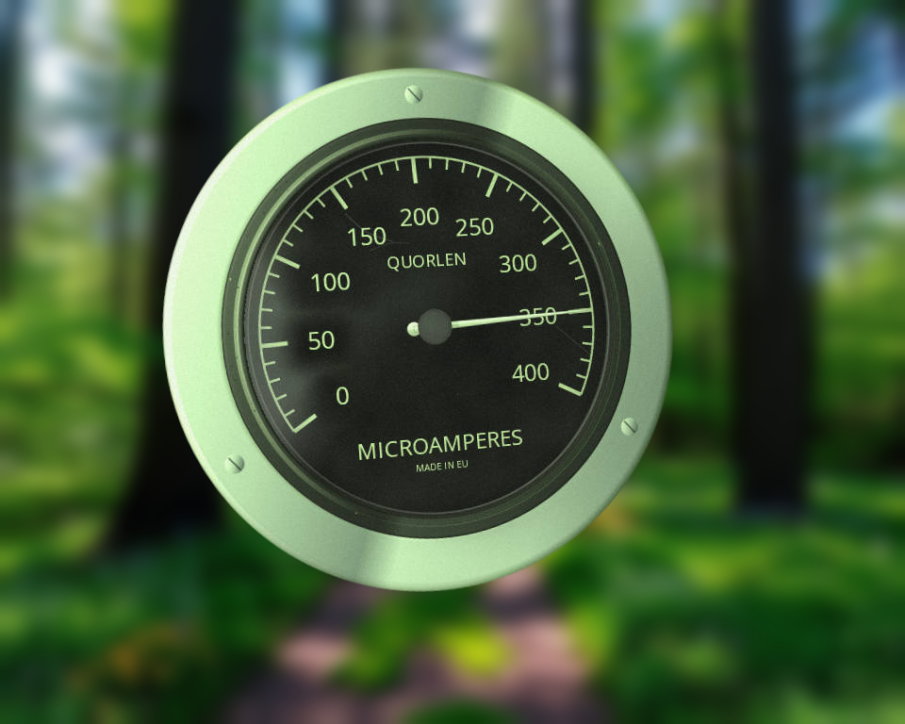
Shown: **350** µA
